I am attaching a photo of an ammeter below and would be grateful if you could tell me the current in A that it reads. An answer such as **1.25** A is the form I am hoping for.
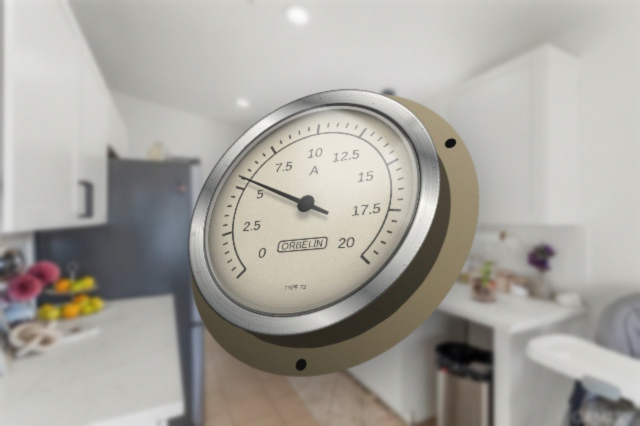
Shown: **5.5** A
